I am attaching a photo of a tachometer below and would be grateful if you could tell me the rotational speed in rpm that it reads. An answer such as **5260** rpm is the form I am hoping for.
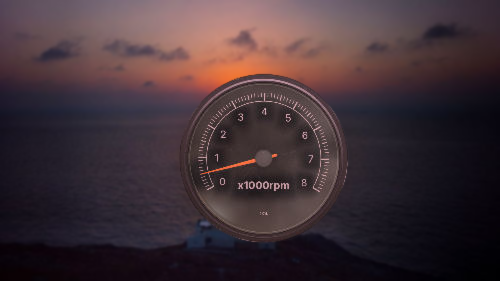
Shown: **500** rpm
